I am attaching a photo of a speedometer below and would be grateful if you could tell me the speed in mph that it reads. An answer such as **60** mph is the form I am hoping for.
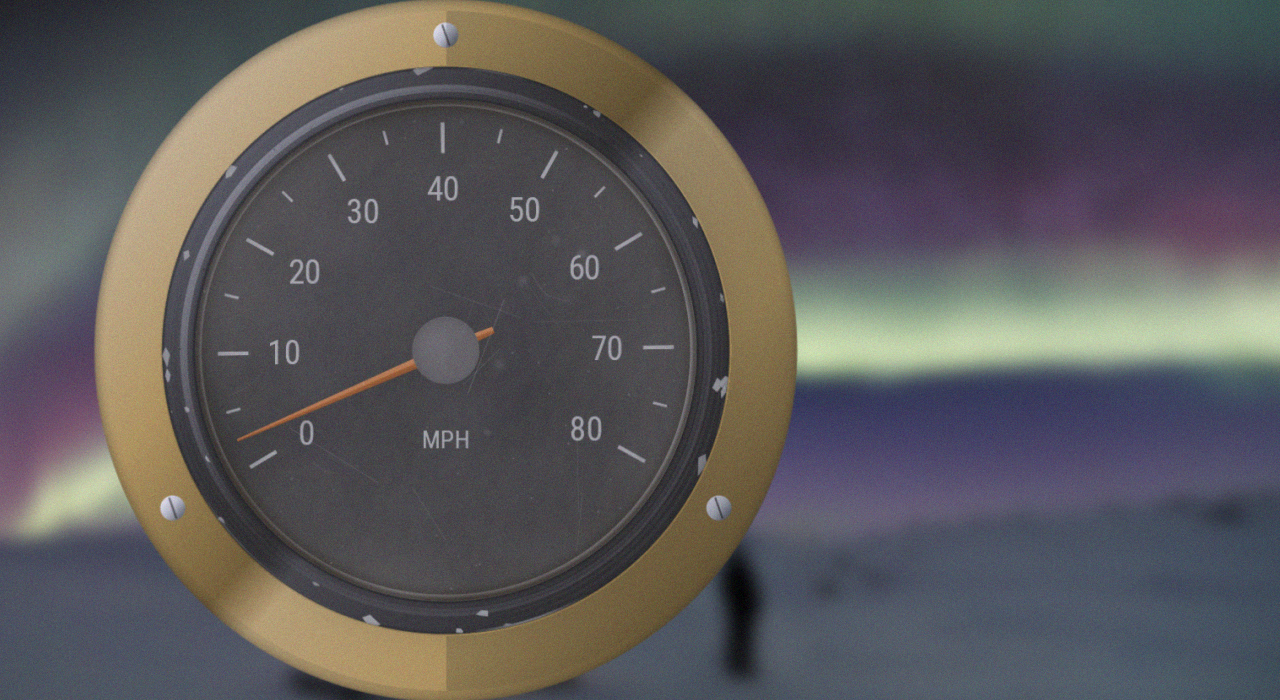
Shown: **2.5** mph
